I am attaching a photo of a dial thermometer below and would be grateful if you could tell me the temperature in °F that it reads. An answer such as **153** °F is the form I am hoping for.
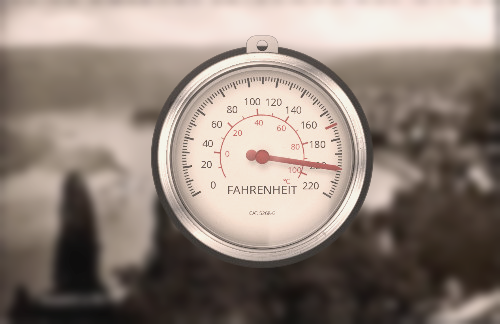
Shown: **200** °F
